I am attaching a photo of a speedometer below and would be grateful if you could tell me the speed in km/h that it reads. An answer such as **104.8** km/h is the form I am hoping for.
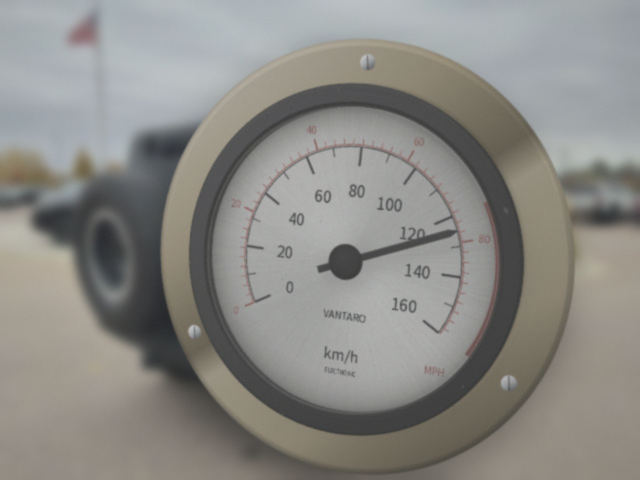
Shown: **125** km/h
